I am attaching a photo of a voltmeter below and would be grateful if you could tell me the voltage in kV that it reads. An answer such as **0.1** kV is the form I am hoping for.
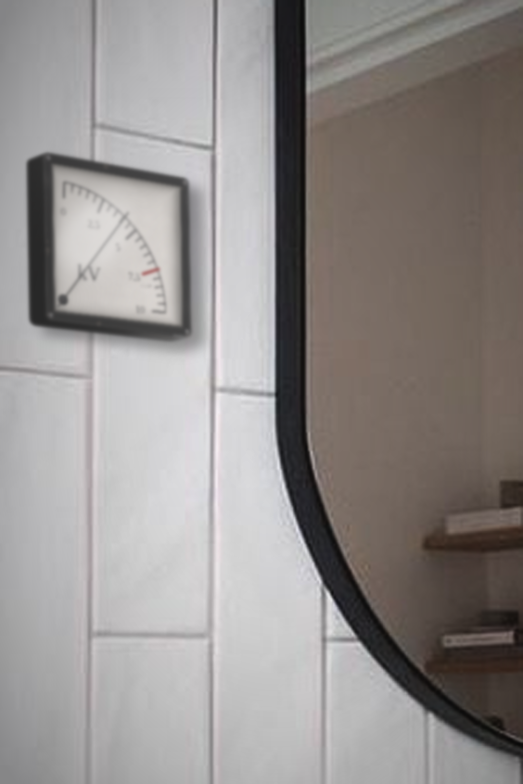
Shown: **4** kV
